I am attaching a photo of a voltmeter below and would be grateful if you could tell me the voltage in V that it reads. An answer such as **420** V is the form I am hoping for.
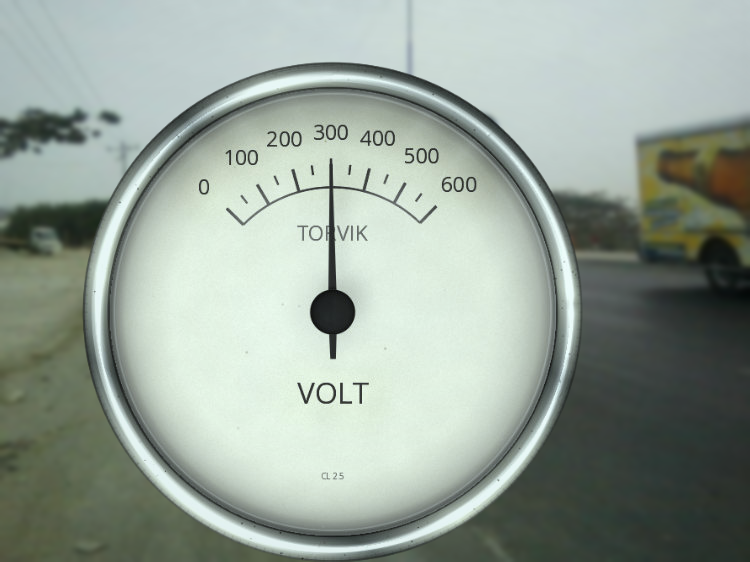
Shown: **300** V
